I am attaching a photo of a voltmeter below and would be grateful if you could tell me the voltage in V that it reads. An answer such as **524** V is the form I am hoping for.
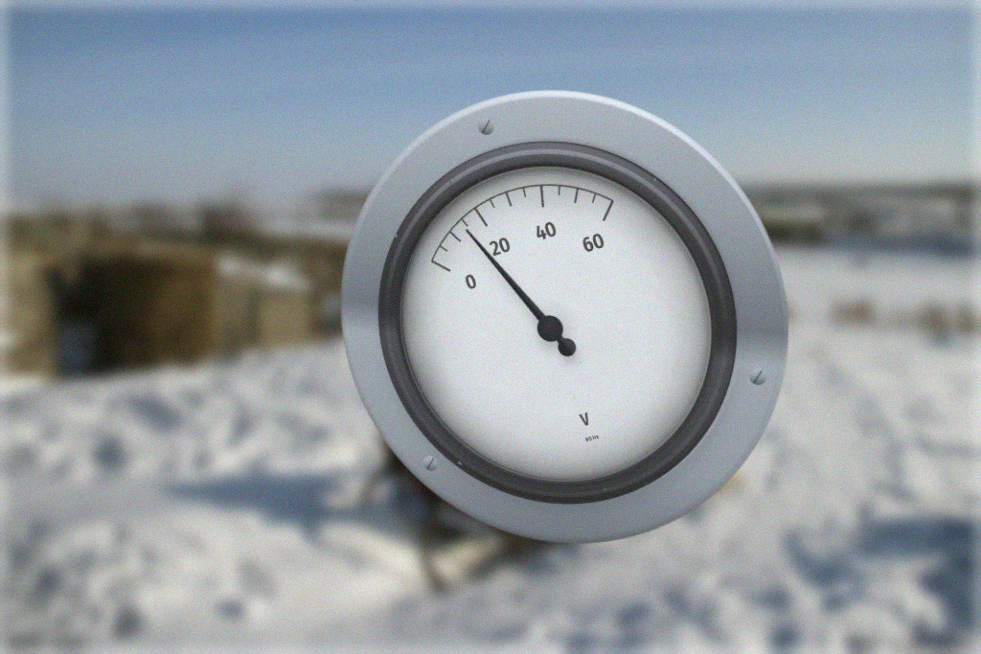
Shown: **15** V
